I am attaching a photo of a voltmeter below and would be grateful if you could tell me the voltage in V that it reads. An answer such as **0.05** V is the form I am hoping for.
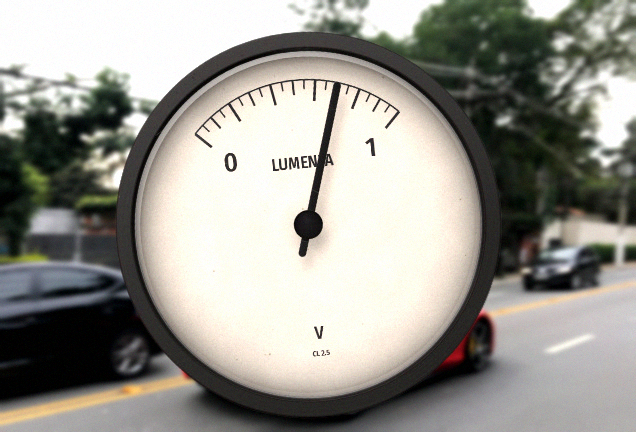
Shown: **0.7** V
